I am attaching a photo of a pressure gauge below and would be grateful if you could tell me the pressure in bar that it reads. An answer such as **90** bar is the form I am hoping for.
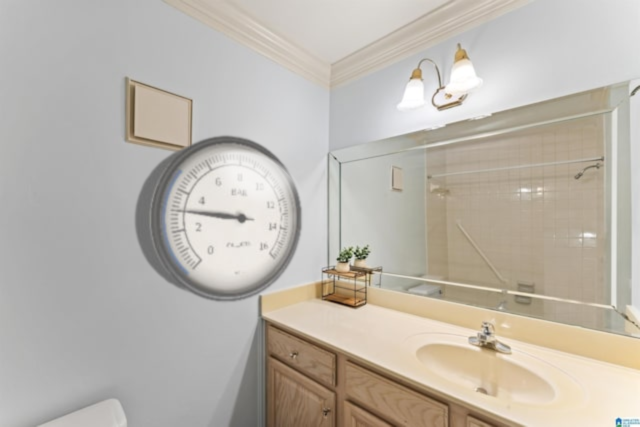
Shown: **3** bar
